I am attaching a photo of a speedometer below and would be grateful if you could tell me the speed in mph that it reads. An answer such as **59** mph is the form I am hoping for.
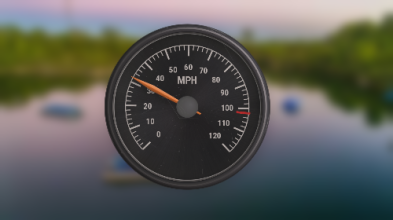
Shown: **32** mph
